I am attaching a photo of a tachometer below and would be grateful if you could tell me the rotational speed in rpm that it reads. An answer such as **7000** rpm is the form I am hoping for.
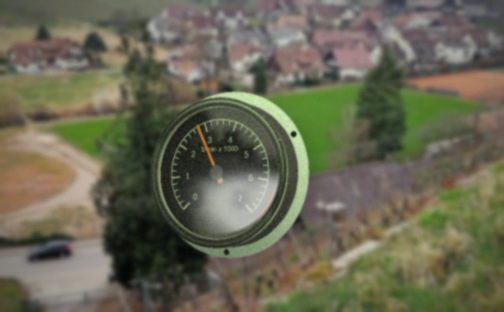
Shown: **2800** rpm
